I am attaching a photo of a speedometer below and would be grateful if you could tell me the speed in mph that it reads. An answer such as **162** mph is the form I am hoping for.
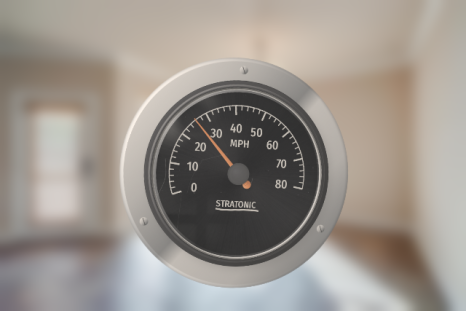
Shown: **26** mph
